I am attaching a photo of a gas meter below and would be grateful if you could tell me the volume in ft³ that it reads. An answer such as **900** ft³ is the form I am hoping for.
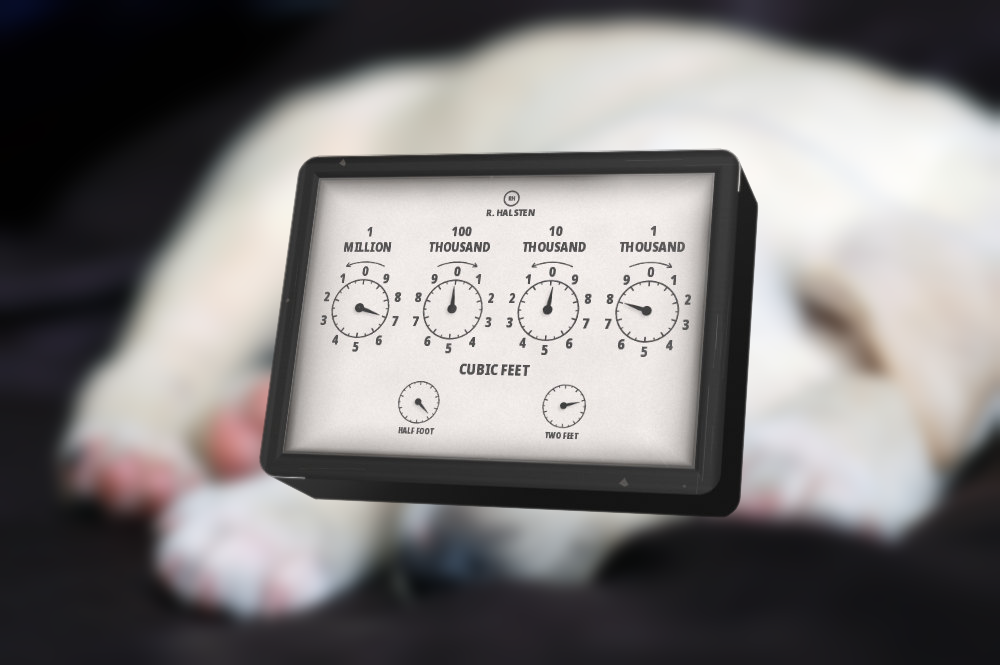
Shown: **699800** ft³
